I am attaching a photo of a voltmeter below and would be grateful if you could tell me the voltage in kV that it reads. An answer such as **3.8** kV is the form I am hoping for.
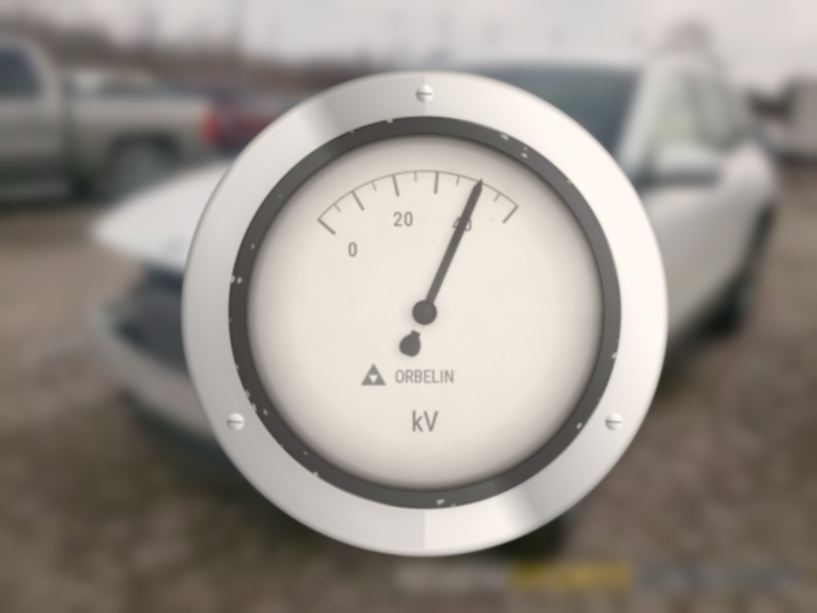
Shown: **40** kV
